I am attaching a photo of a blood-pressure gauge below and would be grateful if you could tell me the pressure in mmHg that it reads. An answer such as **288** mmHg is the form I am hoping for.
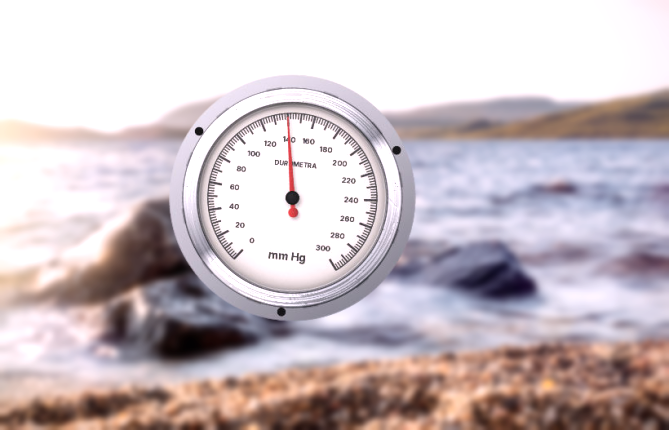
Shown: **140** mmHg
